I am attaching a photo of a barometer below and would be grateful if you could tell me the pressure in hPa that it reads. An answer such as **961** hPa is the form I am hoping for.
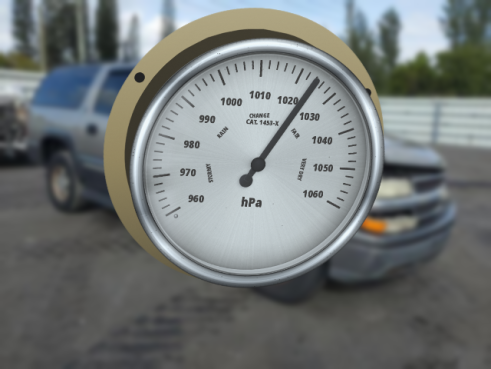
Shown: **1024** hPa
